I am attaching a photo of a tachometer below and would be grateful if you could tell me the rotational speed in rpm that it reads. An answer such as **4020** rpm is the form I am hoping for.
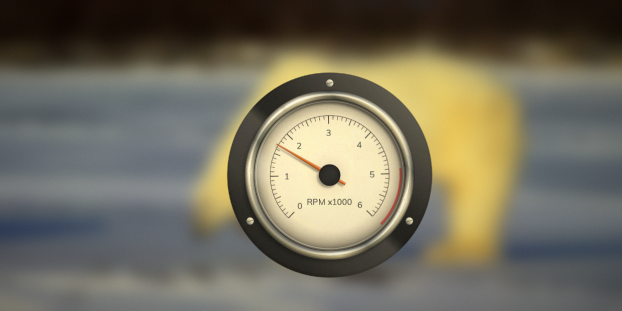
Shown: **1700** rpm
